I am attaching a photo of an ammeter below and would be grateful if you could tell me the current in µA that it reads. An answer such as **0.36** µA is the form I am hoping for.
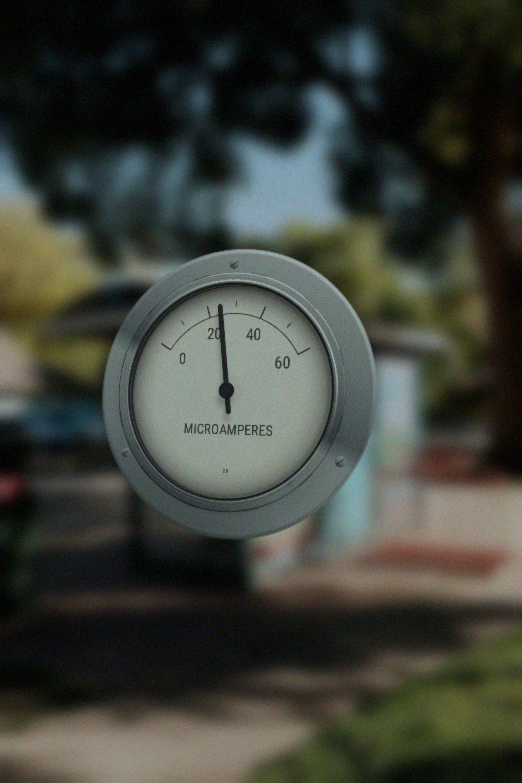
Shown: **25** µA
